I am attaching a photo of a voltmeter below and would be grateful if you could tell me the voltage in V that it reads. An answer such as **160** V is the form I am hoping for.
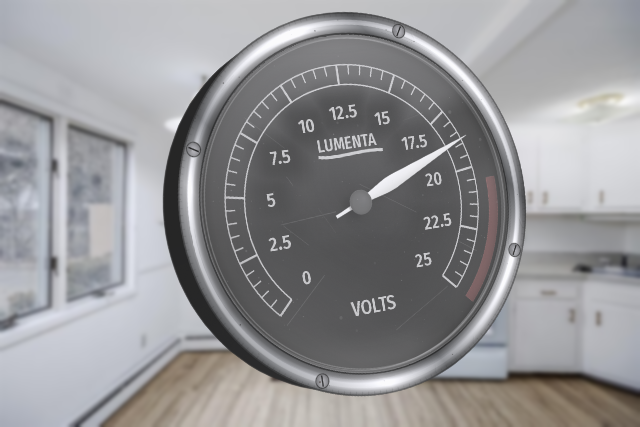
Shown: **18.75** V
